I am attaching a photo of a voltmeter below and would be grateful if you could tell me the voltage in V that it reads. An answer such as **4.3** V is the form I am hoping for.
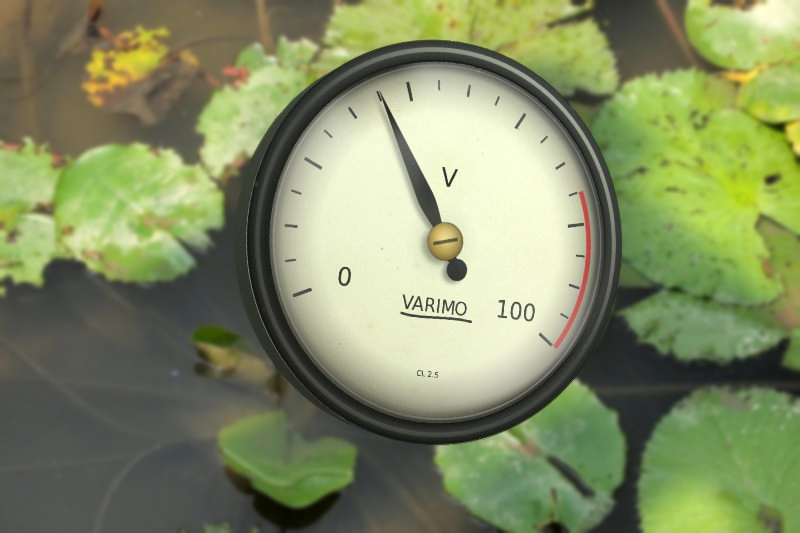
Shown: **35** V
